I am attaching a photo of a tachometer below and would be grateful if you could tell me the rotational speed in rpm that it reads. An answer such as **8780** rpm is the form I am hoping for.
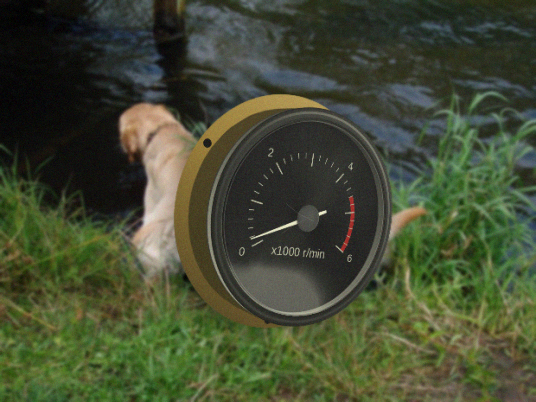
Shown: **200** rpm
